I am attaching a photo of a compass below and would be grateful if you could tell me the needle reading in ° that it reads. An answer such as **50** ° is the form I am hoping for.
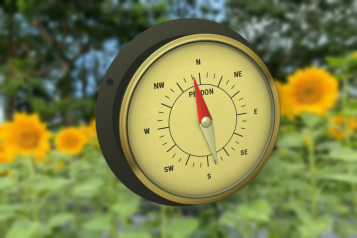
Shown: **350** °
